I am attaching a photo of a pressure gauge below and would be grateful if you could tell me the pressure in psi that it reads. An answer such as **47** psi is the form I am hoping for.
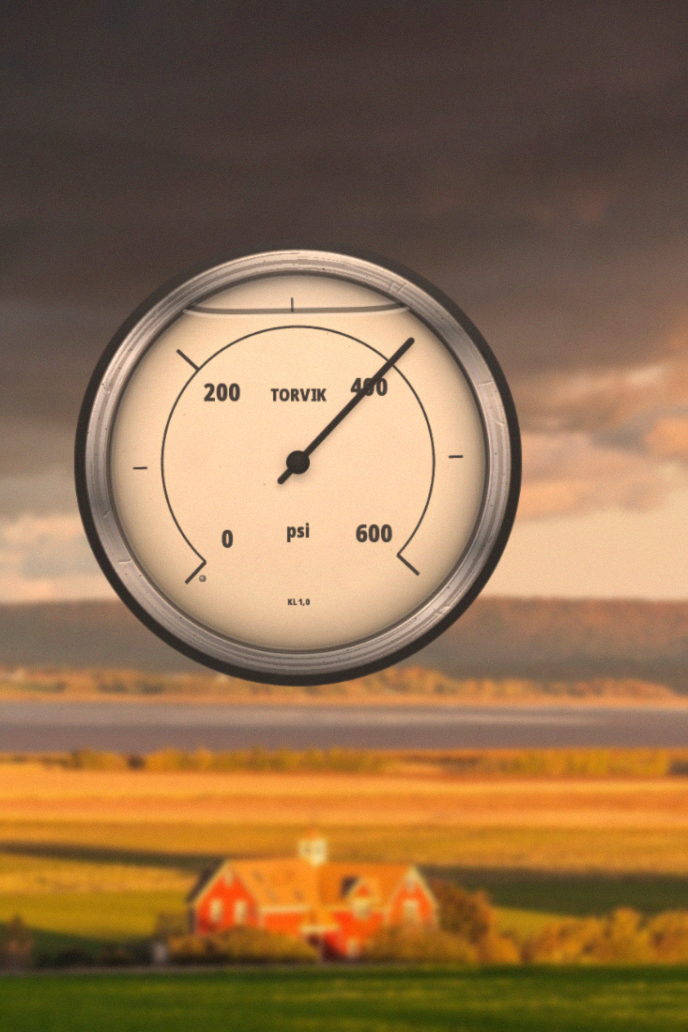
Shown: **400** psi
